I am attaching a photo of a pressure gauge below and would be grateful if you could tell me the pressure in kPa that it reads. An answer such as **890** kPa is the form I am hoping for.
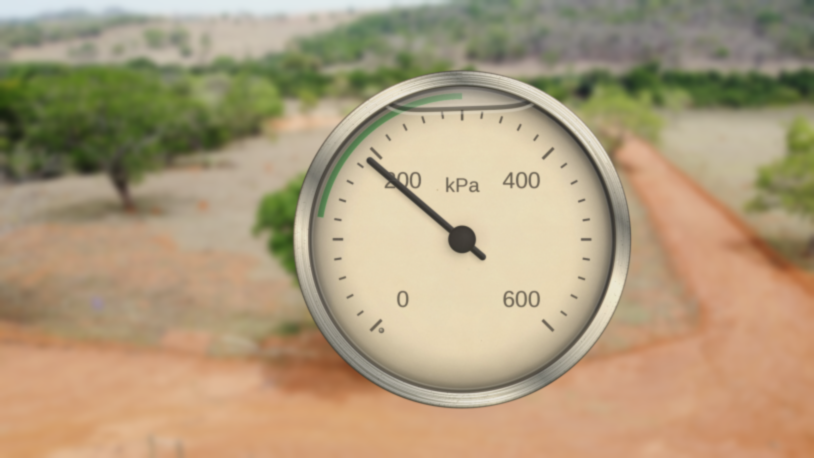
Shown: **190** kPa
